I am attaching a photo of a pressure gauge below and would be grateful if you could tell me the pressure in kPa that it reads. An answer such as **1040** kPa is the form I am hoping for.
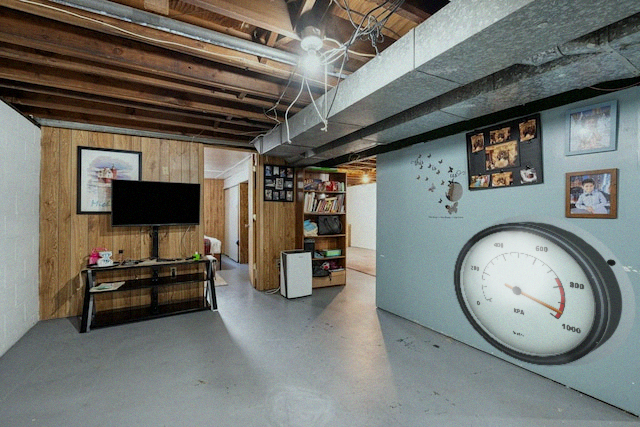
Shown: **950** kPa
